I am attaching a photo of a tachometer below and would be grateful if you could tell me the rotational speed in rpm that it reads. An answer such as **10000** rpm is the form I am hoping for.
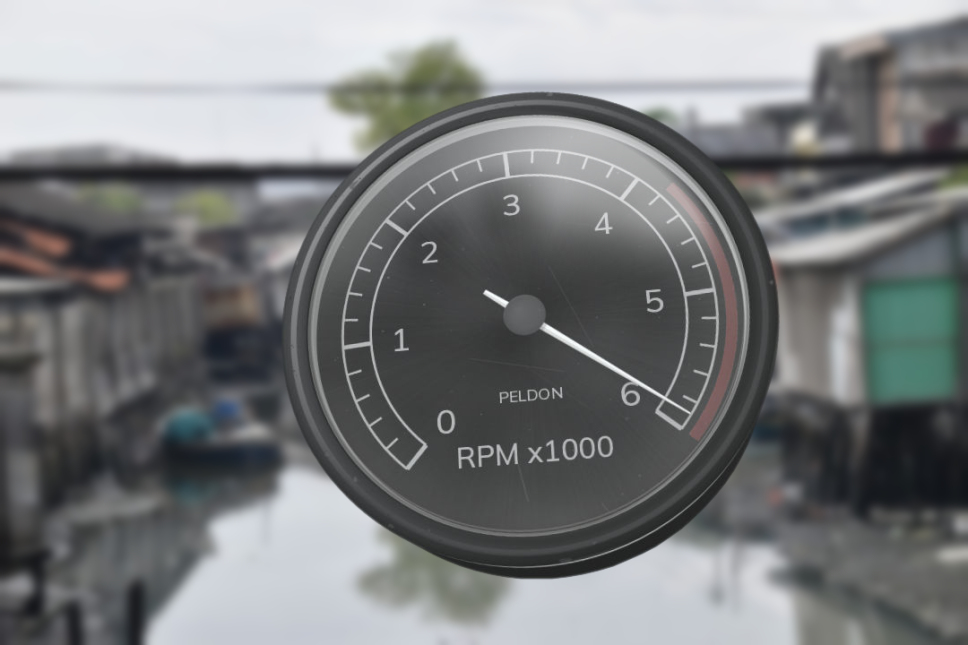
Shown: **5900** rpm
